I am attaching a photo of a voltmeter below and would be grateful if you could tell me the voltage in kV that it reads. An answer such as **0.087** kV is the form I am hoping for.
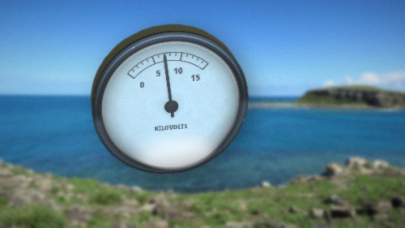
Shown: **7** kV
